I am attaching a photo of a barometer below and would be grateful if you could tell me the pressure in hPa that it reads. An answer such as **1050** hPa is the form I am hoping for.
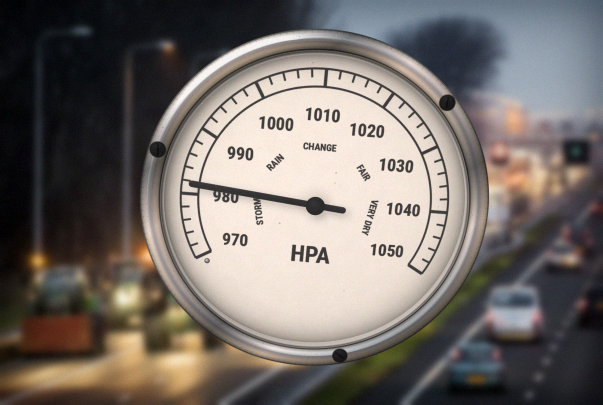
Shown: **982** hPa
